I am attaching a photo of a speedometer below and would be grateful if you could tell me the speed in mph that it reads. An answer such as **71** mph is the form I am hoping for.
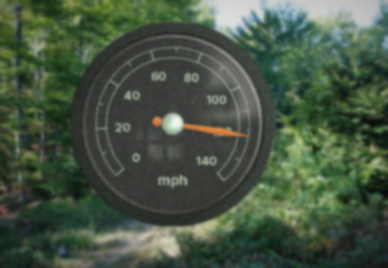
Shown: **120** mph
